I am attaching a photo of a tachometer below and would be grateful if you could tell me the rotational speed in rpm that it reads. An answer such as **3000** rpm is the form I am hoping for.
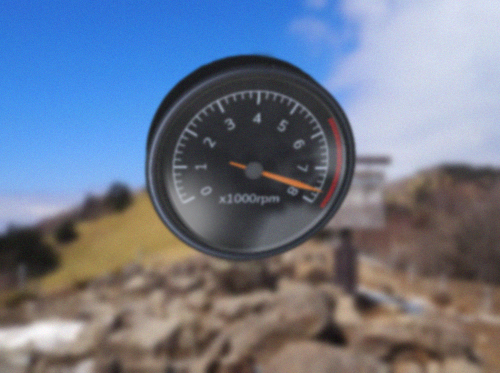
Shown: **7600** rpm
